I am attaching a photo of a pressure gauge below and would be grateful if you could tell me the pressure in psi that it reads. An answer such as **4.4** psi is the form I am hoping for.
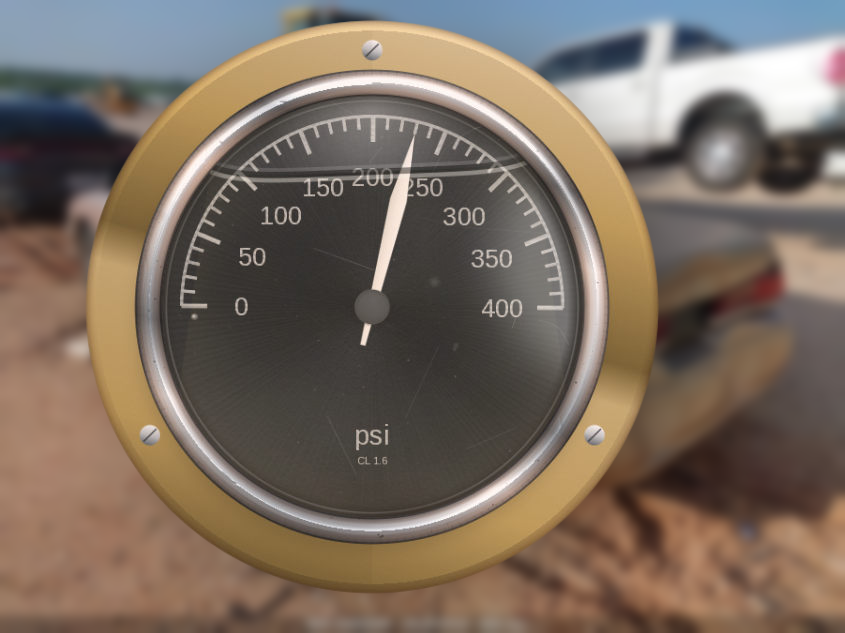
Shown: **230** psi
